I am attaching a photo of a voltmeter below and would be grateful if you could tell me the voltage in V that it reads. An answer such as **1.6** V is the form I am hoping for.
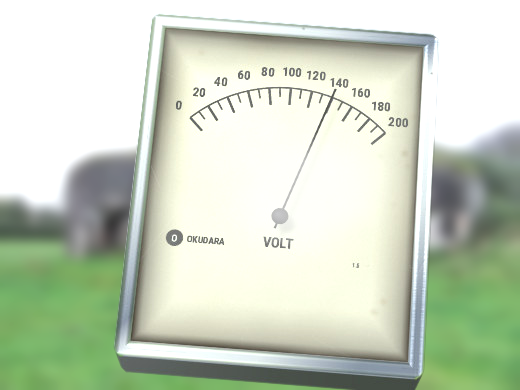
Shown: **140** V
